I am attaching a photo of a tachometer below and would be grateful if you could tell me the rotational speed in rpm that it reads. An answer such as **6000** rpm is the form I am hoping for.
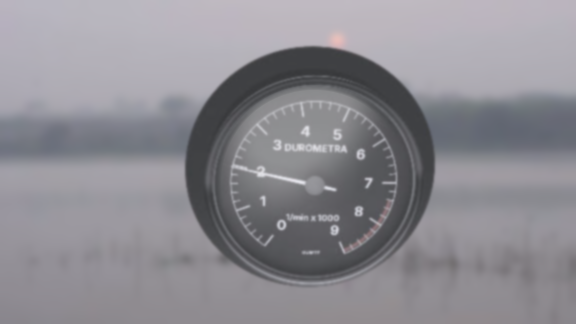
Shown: **2000** rpm
